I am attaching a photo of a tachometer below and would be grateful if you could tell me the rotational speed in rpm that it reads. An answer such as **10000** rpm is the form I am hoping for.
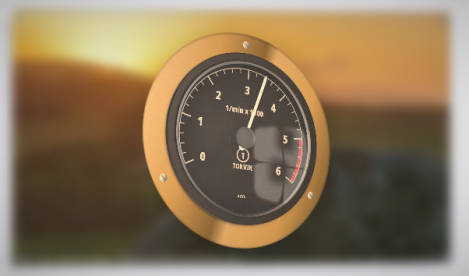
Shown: **3400** rpm
